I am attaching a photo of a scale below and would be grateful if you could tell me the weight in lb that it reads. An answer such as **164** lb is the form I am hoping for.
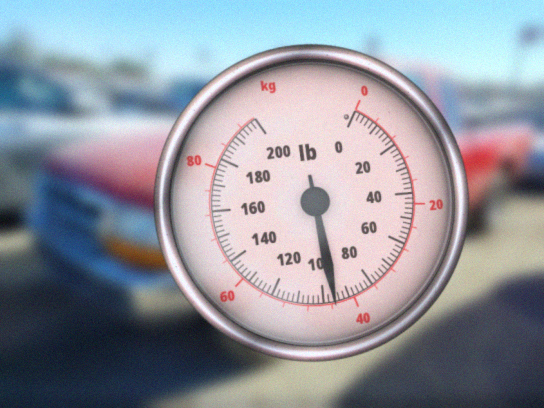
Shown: **96** lb
